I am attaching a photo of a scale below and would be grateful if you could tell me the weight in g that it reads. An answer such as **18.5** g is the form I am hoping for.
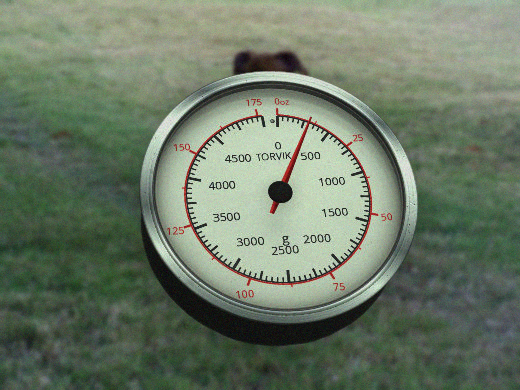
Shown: **300** g
